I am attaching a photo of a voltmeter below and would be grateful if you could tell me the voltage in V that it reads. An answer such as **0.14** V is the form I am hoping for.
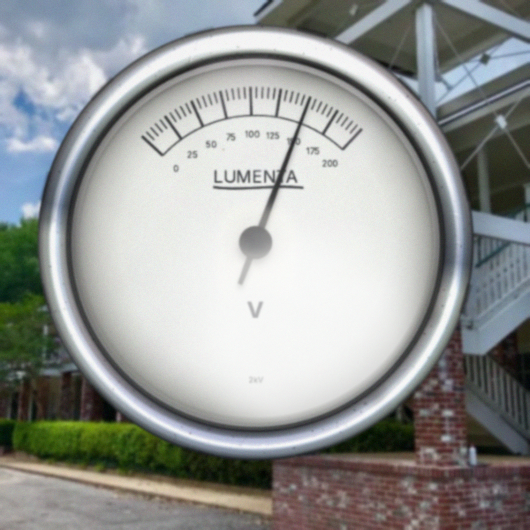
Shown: **150** V
